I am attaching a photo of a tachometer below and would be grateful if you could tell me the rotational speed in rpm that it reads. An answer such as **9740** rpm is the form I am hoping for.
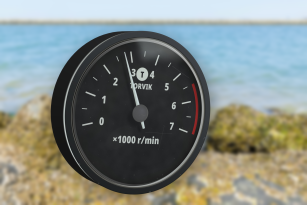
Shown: **2750** rpm
